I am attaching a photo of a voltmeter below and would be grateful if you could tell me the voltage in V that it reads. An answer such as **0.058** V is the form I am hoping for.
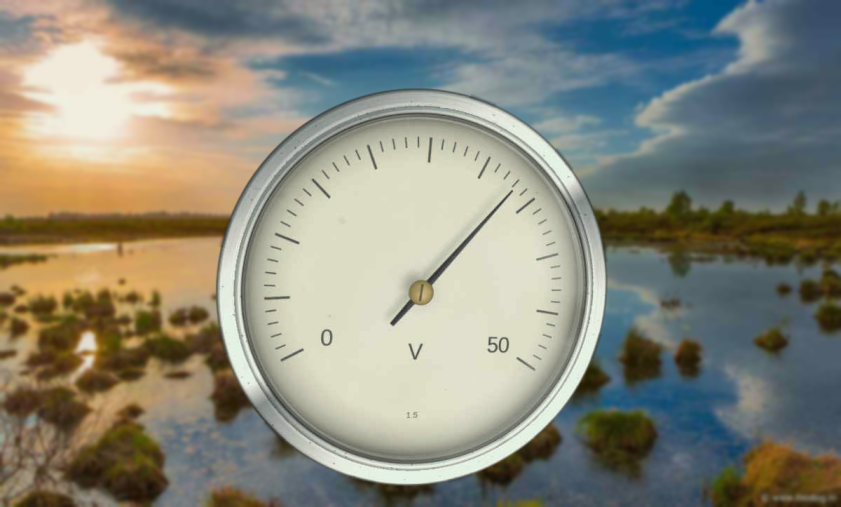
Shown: **33** V
